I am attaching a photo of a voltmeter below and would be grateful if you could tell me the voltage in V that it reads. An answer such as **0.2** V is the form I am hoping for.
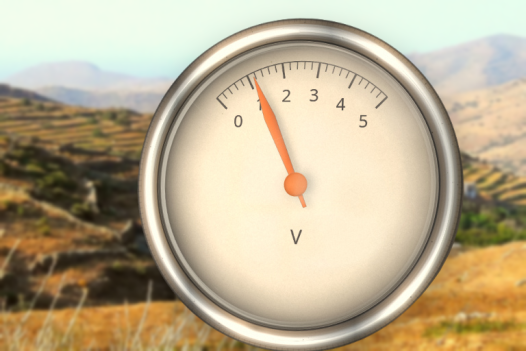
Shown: **1.2** V
